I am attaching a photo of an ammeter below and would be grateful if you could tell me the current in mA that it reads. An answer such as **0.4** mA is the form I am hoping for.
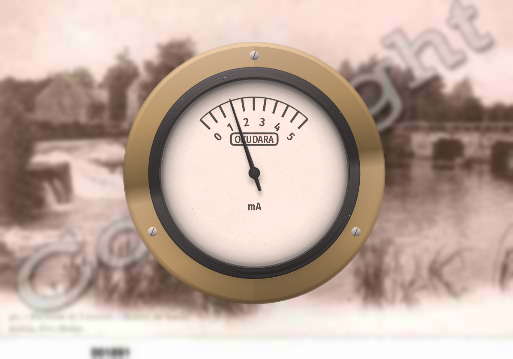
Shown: **1.5** mA
